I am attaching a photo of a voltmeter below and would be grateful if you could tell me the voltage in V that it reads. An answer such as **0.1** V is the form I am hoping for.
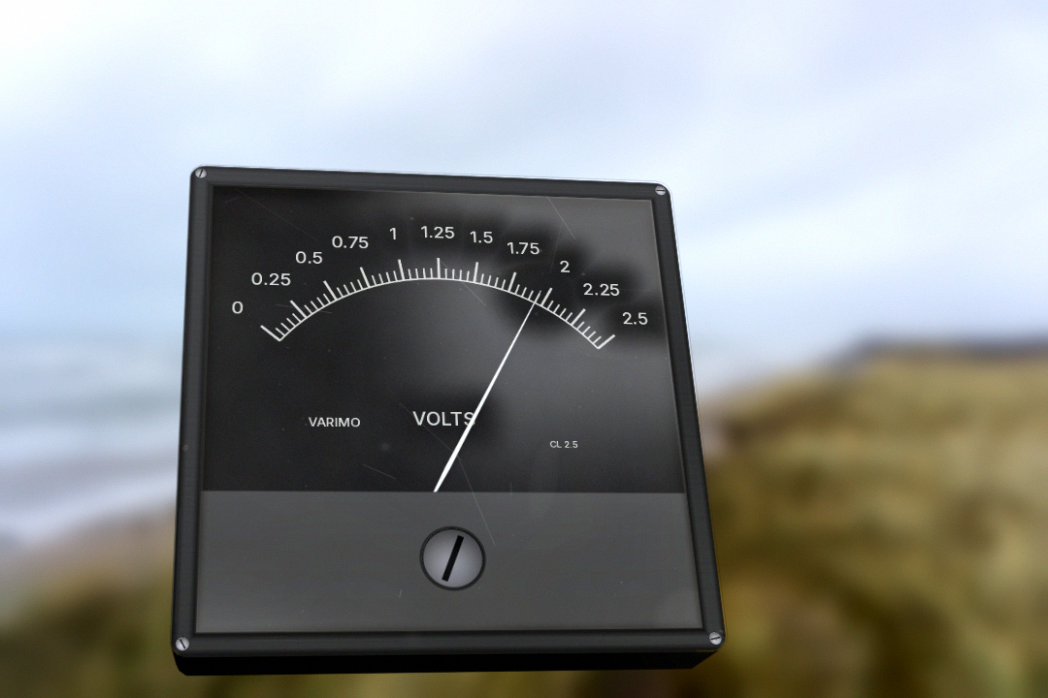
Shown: **1.95** V
